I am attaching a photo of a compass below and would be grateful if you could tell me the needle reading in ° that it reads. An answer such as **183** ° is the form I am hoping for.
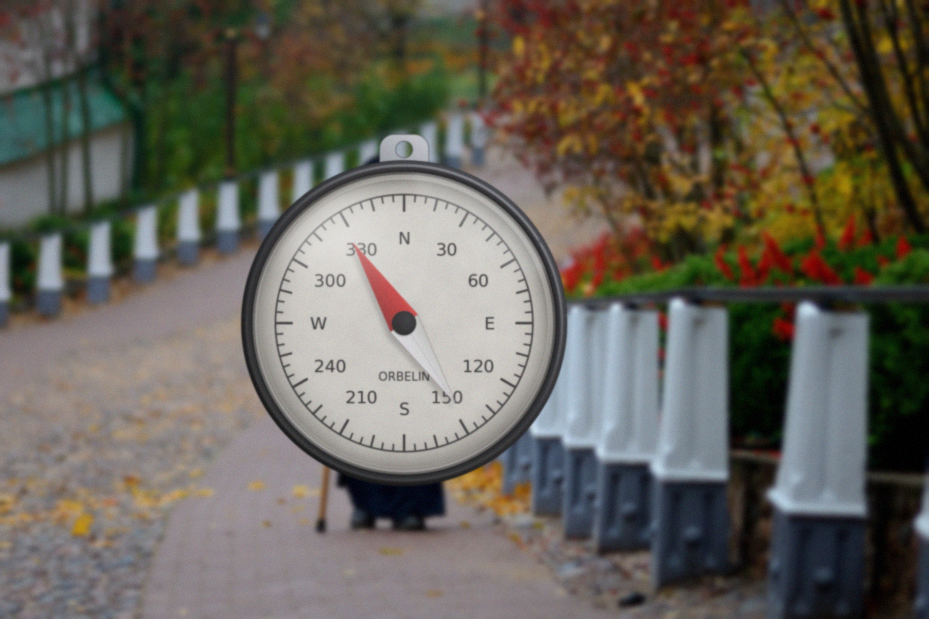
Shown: **327.5** °
